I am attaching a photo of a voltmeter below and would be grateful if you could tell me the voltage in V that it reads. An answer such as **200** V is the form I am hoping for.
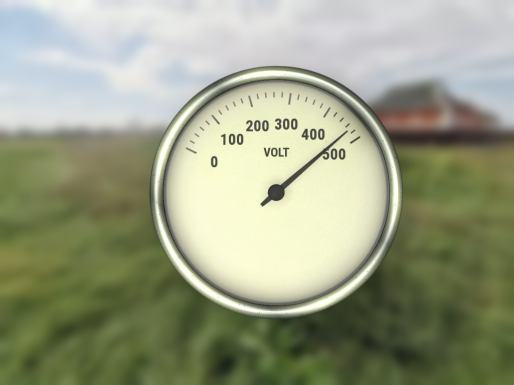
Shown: **470** V
